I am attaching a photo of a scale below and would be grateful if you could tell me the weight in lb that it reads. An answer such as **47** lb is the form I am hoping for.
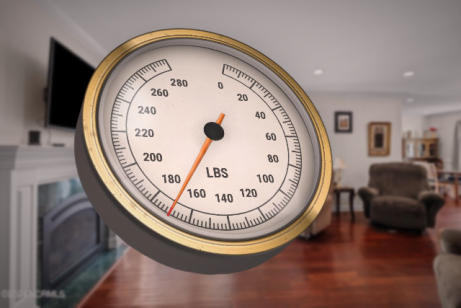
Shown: **170** lb
